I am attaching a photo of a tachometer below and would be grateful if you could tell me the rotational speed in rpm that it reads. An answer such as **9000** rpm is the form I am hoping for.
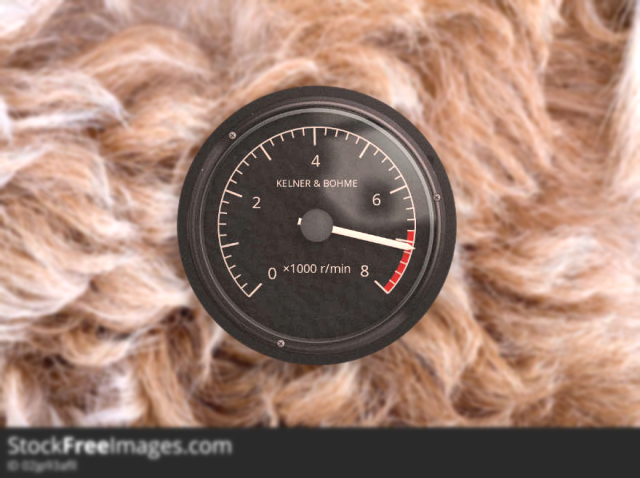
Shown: **7100** rpm
